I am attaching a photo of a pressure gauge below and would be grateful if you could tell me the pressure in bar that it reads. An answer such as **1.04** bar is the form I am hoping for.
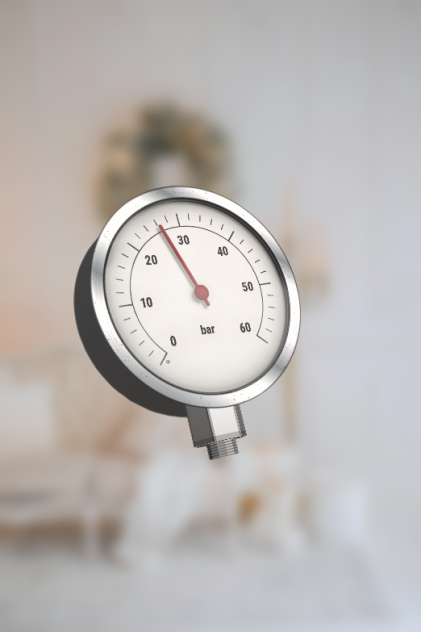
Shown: **26** bar
